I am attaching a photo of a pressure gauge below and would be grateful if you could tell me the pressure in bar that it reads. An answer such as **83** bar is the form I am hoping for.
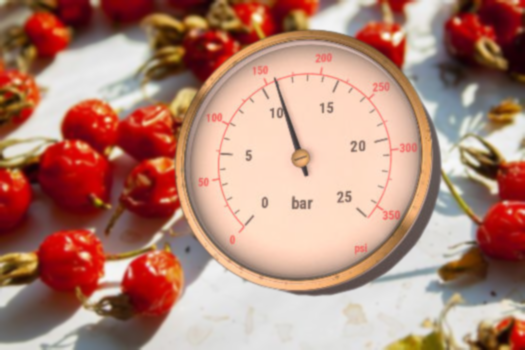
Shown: **11** bar
